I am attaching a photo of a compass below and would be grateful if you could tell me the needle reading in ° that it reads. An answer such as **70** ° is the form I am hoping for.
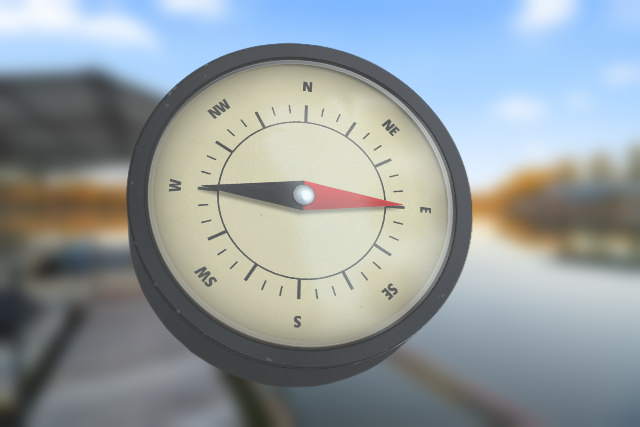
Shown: **90** °
